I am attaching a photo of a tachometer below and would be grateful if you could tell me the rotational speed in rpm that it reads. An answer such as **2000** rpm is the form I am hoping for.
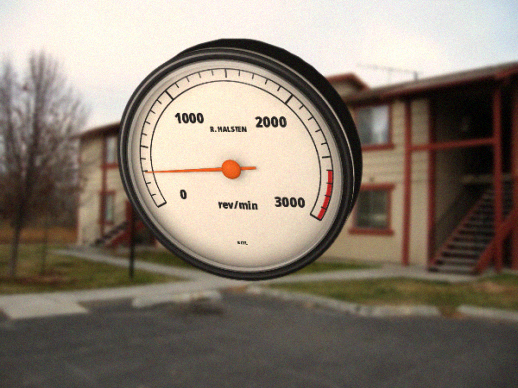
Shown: **300** rpm
